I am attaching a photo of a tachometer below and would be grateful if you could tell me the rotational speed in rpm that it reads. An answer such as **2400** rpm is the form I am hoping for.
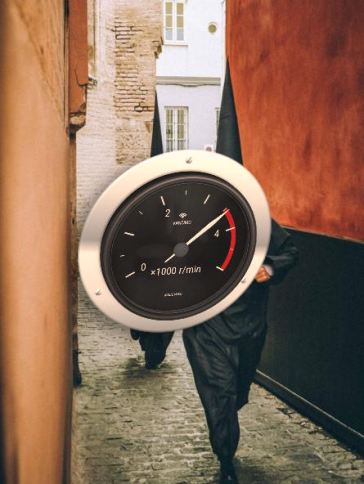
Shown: **3500** rpm
